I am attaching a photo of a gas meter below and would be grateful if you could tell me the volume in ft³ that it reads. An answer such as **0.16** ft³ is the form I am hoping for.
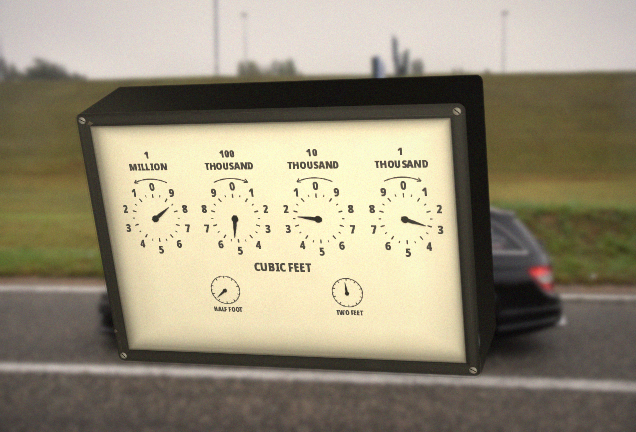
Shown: **852300** ft³
